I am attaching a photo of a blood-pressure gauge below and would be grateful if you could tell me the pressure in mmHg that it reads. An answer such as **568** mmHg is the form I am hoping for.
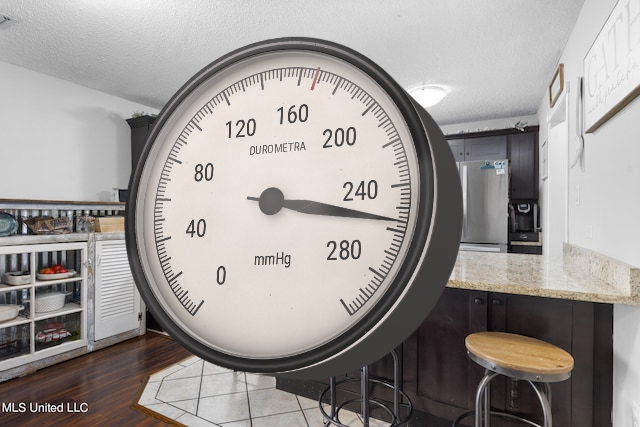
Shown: **256** mmHg
